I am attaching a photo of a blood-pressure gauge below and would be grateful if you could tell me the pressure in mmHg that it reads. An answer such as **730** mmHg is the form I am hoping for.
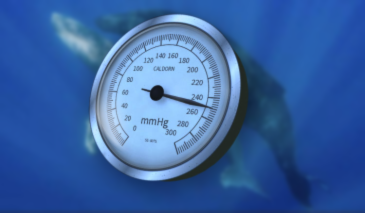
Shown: **250** mmHg
